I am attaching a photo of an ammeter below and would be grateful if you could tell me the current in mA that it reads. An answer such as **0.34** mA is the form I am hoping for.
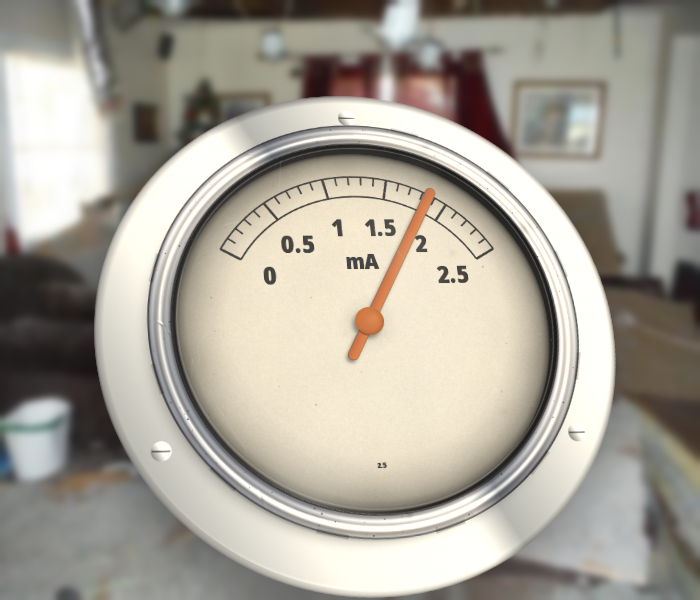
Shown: **1.85** mA
